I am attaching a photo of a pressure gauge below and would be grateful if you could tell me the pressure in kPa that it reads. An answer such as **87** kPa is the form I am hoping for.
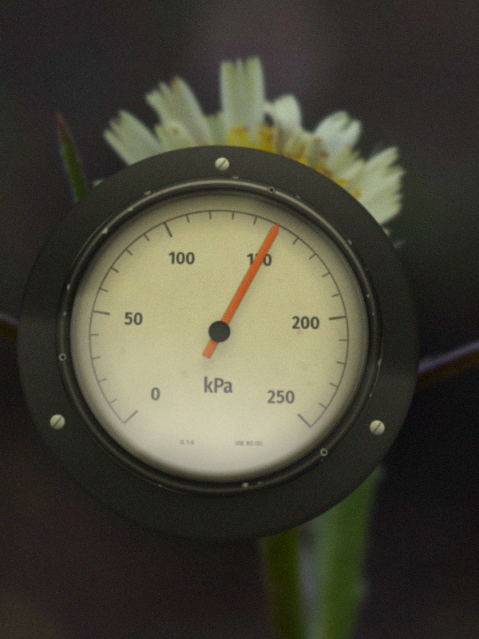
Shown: **150** kPa
